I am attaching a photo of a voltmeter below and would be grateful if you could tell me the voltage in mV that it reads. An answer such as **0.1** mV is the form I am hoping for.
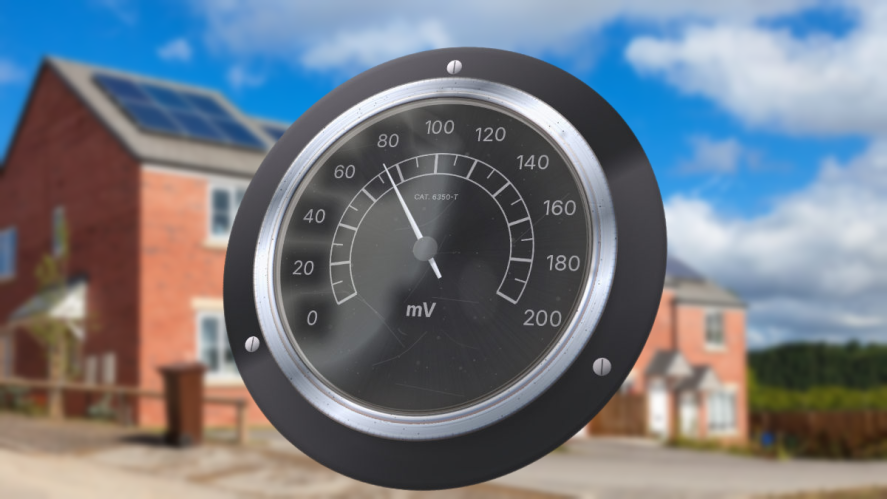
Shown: **75** mV
